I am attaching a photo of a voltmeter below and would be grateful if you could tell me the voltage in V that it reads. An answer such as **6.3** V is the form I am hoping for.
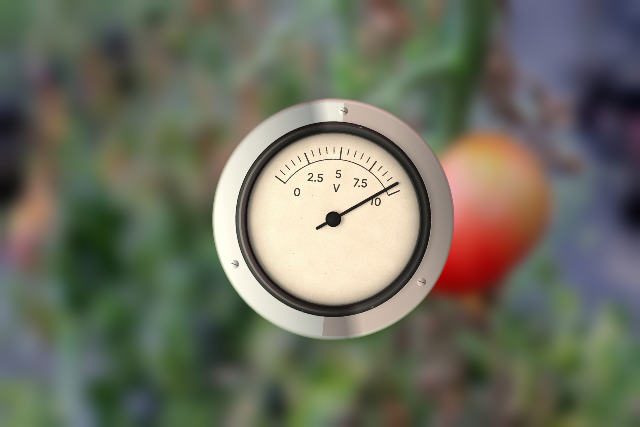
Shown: **9.5** V
